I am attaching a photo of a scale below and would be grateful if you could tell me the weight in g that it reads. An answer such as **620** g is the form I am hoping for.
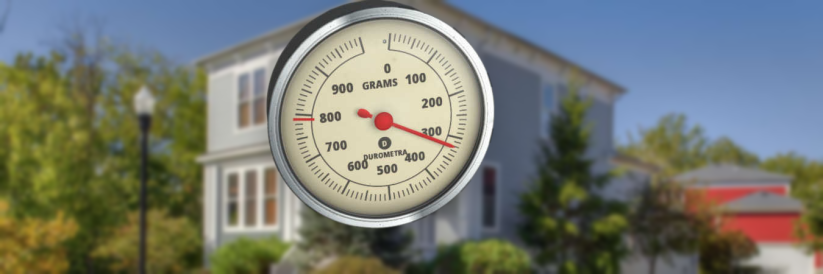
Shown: **320** g
